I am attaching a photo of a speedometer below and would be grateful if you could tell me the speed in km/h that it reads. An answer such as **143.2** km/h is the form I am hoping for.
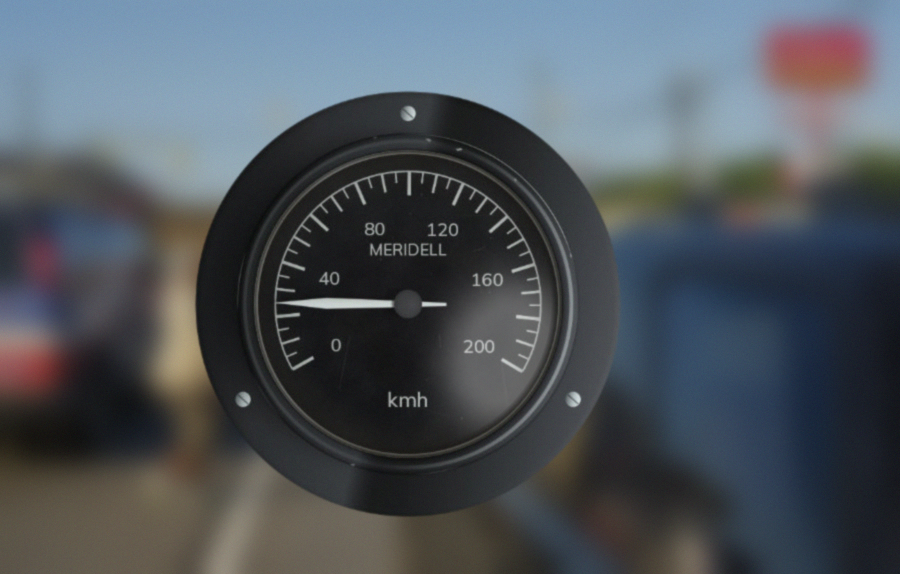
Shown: **25** km/h
